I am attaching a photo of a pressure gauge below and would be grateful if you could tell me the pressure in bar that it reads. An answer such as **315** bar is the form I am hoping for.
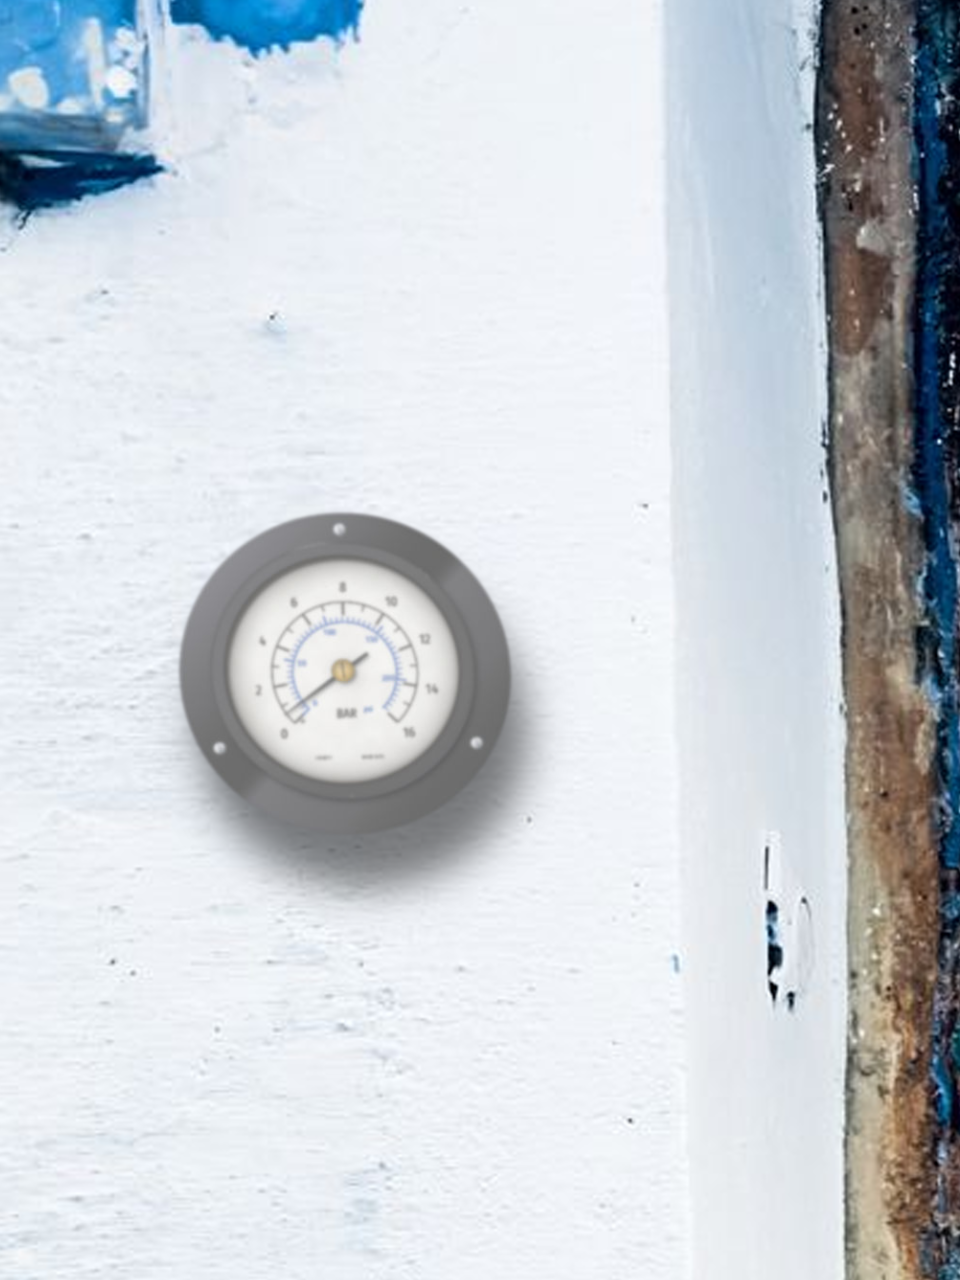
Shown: **0.5** bar
